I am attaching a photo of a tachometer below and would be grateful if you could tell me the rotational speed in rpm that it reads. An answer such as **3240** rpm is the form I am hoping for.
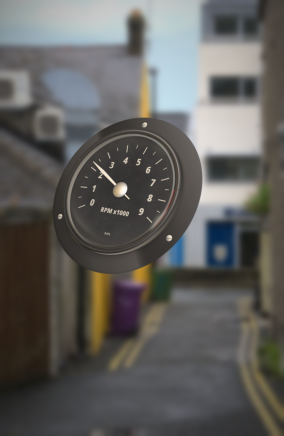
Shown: **2250** rpm
